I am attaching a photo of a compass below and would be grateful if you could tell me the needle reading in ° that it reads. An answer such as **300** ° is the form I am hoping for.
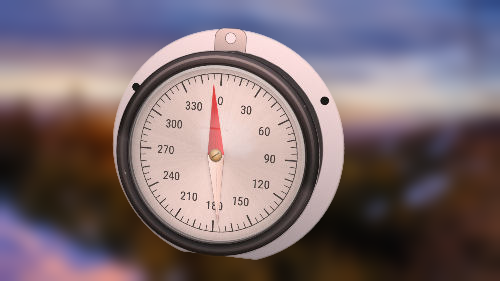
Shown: **355** °
